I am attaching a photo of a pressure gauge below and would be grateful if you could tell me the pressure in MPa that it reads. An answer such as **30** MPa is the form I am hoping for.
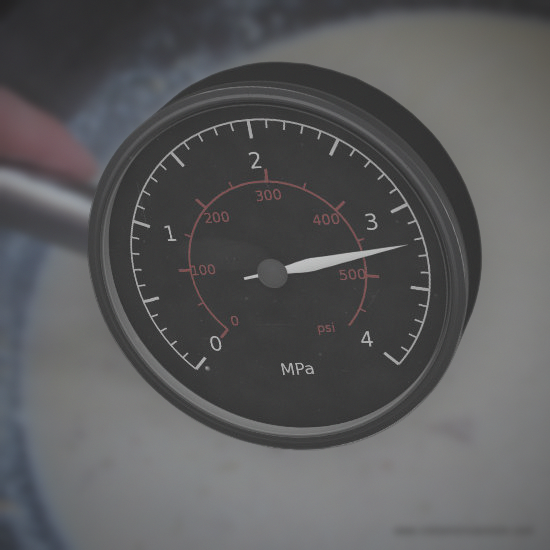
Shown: **3.2** MPa
